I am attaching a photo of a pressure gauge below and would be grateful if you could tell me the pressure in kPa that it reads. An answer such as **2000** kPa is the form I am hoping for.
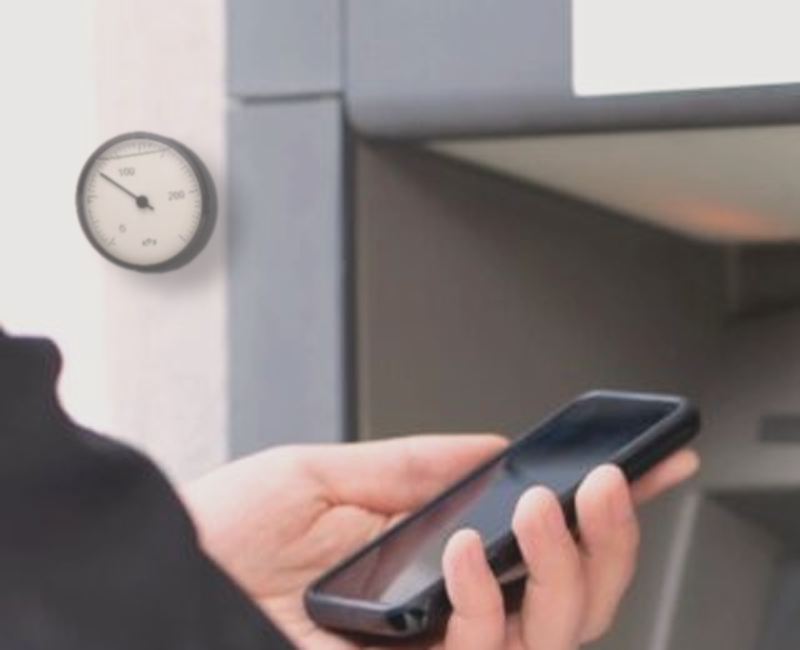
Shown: **75** kPa
